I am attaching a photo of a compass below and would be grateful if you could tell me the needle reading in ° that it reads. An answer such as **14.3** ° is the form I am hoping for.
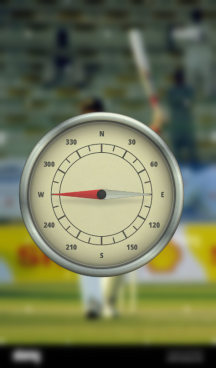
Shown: **270** °
